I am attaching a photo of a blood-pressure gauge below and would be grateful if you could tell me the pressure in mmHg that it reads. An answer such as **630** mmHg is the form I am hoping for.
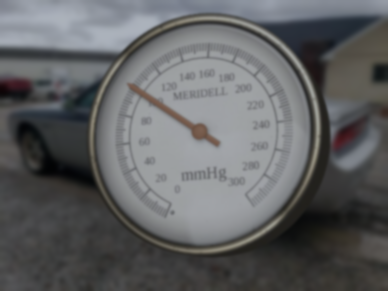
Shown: **100** mmHg
